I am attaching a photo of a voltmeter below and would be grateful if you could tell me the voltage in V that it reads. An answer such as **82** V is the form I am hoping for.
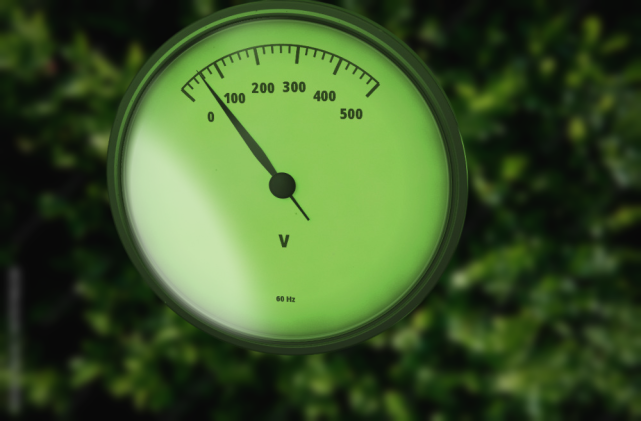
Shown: **60** V
